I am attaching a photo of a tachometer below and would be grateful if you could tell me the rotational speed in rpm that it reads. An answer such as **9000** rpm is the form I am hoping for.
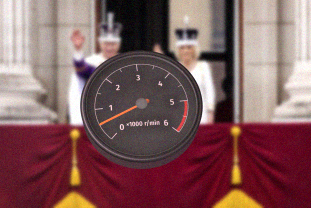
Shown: **500** rpm
